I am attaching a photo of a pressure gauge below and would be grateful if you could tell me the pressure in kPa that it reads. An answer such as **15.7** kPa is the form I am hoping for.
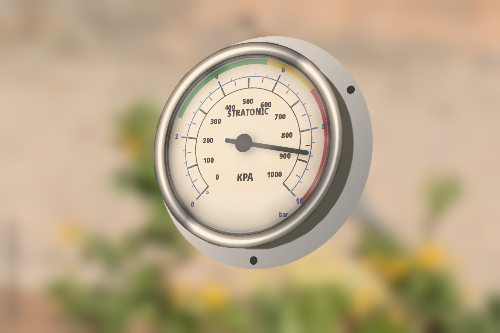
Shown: **875** kPa
